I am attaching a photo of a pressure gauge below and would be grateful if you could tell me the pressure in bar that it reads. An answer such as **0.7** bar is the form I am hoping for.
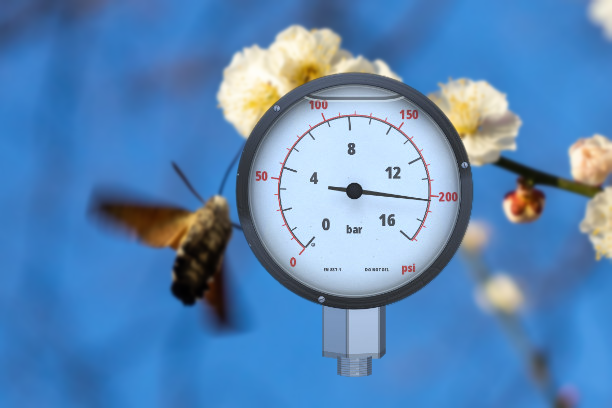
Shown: **14** bar
